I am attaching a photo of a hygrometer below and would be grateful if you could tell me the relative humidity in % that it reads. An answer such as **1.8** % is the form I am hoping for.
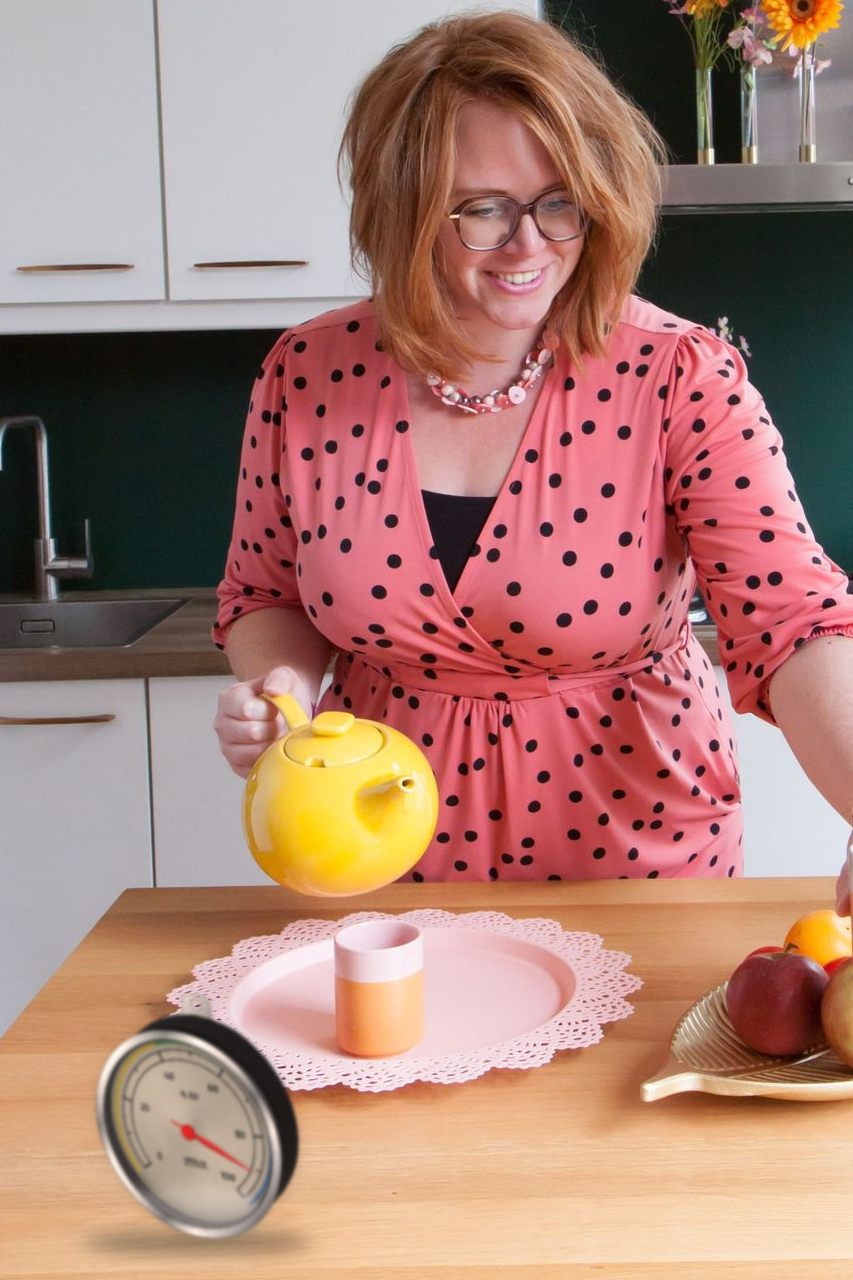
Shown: **90** %
